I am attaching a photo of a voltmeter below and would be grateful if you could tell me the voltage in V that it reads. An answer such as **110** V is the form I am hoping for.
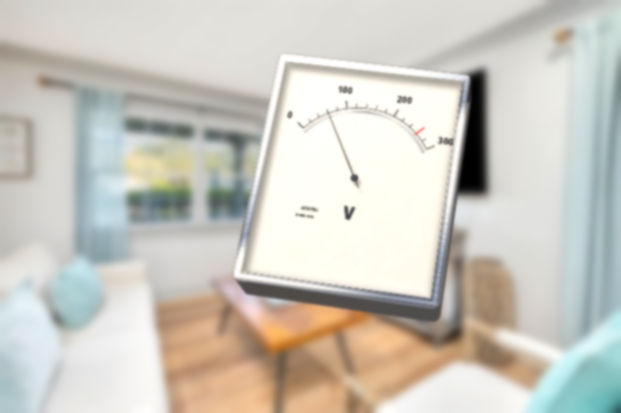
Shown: **60** V
